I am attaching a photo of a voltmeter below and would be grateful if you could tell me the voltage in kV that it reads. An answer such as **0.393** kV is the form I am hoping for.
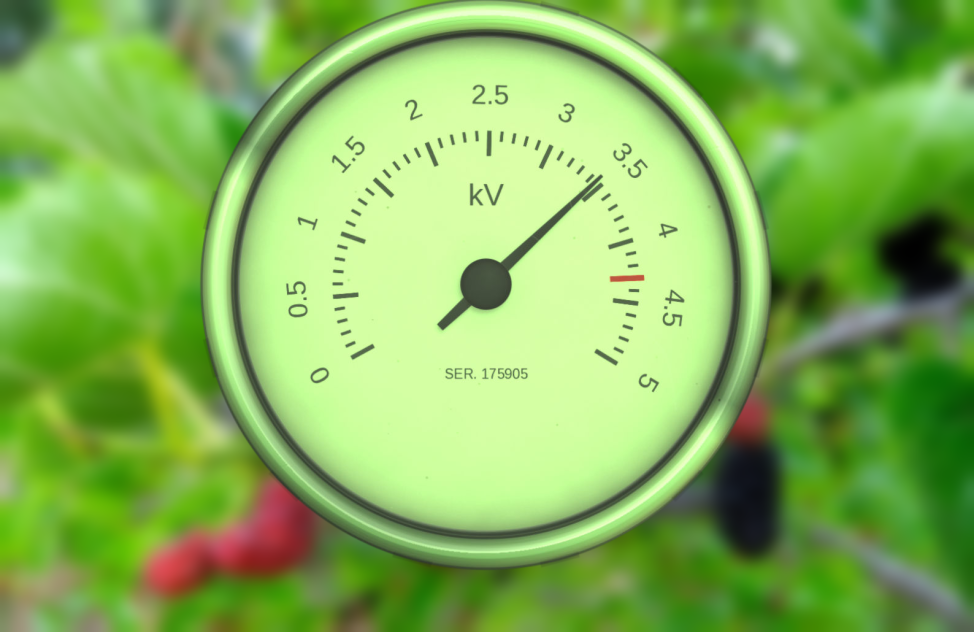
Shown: **3.45** kV
